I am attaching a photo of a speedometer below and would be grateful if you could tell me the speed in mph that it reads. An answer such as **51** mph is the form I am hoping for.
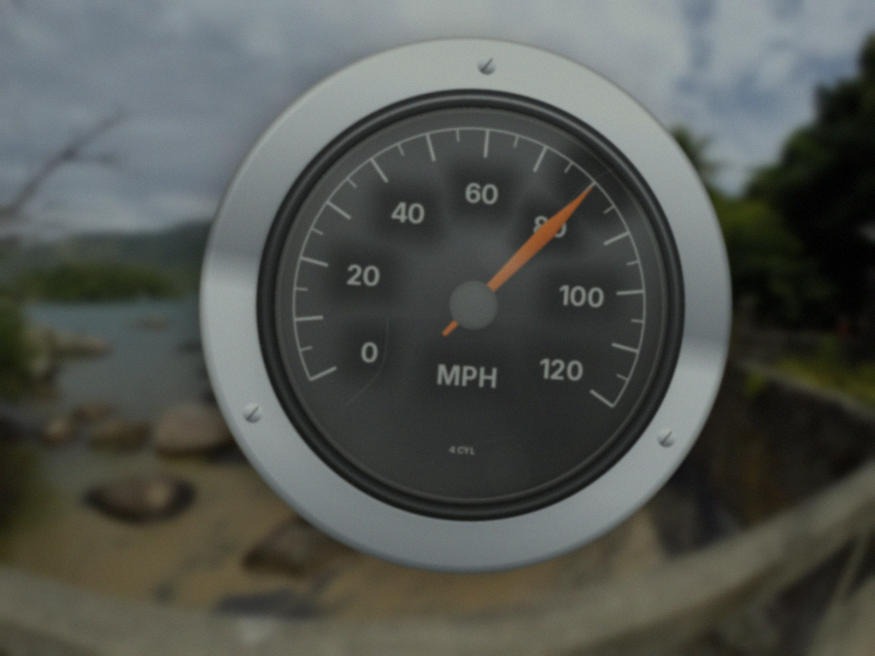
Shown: **80** mph
